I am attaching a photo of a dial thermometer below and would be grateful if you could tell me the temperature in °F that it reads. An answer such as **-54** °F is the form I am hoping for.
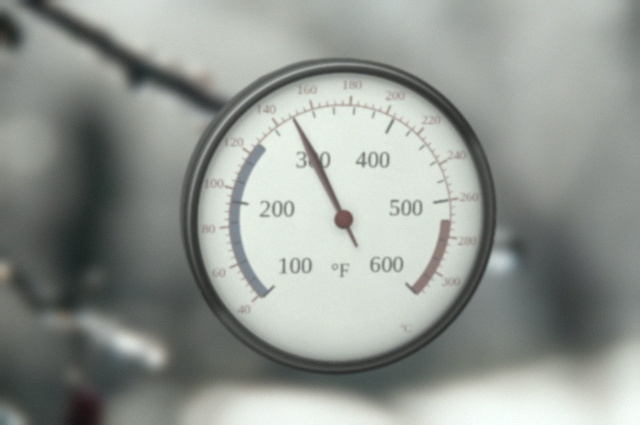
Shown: **300** °F
